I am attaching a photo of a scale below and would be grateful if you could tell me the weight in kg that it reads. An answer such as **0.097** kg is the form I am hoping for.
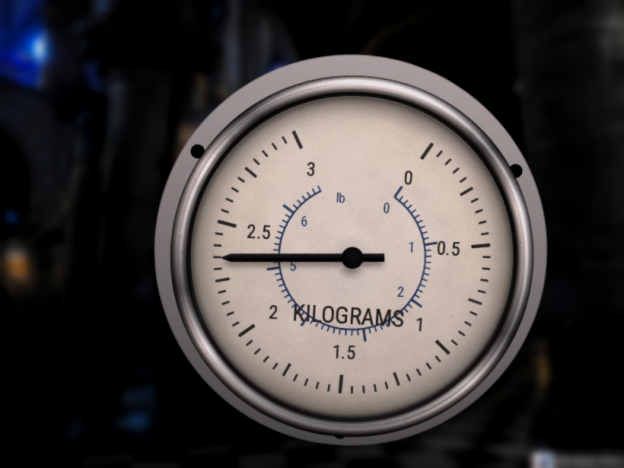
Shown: **2.35** kg
